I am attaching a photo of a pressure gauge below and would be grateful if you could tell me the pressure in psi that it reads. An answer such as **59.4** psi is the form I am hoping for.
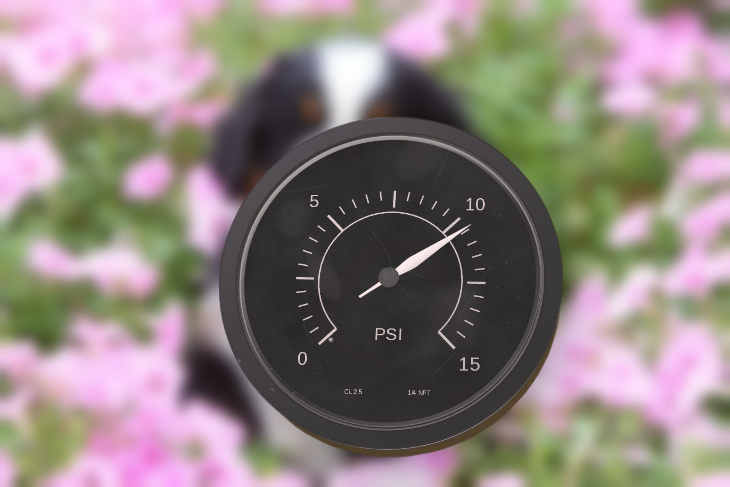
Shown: **10.5** psi
